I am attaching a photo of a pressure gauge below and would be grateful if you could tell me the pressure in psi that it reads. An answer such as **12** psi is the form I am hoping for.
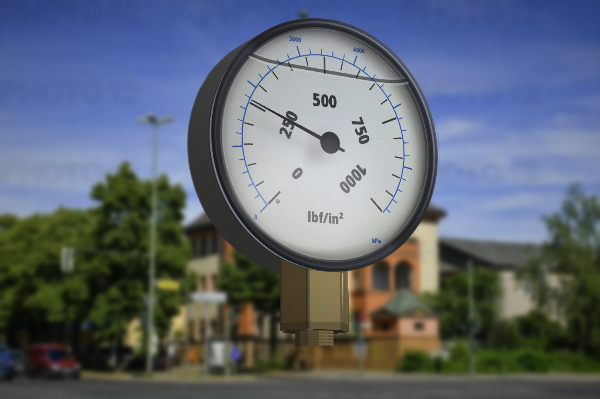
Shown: **250** psi
